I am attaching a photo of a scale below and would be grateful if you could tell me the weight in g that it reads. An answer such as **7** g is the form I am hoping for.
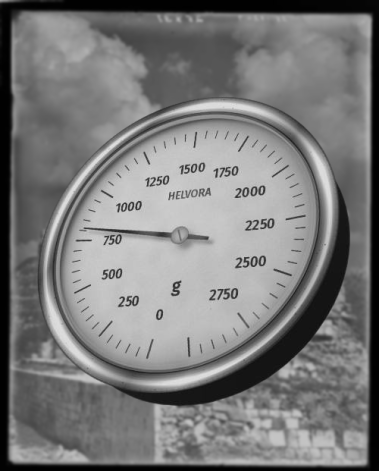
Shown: **800** g
